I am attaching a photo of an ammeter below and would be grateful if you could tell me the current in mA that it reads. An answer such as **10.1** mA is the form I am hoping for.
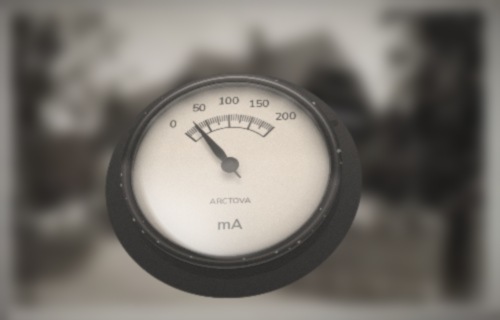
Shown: **25** mA
